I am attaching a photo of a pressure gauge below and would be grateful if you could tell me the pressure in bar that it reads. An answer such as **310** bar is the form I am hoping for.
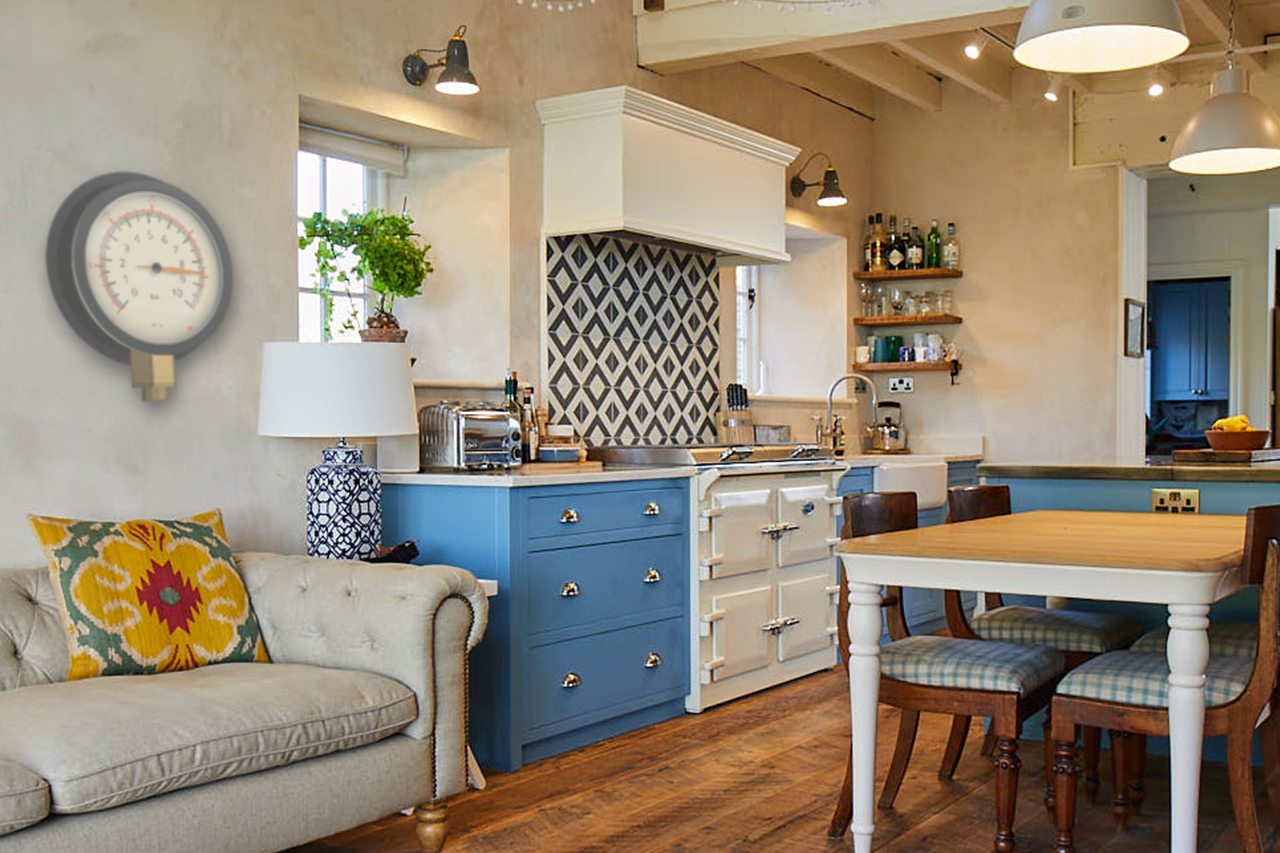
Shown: **8.5** bar
